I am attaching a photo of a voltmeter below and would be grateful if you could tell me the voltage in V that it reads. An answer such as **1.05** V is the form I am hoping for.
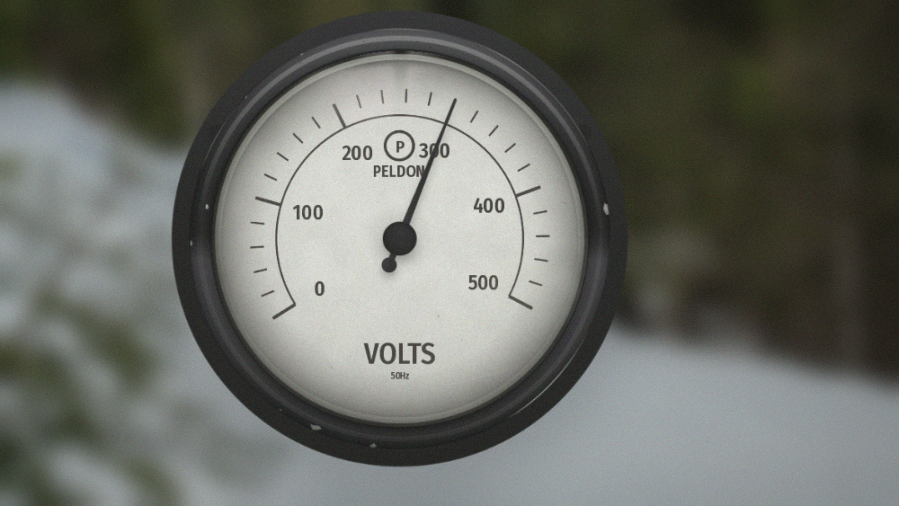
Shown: **300** V
